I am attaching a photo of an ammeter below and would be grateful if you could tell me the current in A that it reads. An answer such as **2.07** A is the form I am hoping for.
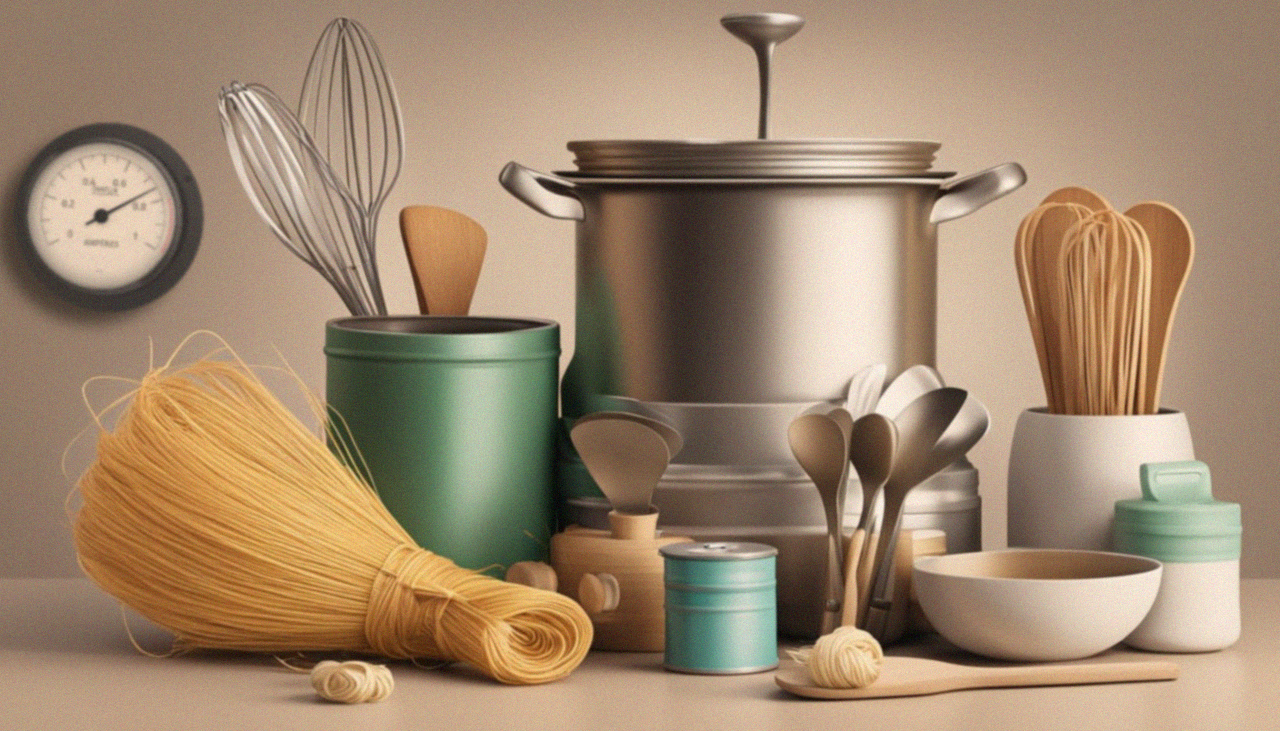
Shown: **0.75** A
